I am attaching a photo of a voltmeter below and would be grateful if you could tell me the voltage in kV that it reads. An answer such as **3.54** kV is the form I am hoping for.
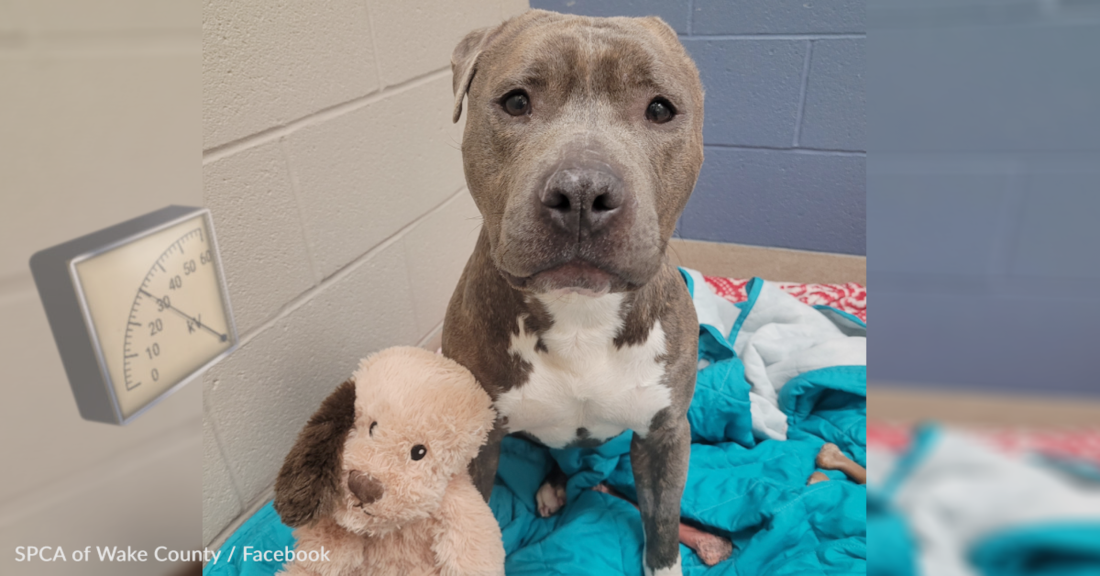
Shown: **30** kV
